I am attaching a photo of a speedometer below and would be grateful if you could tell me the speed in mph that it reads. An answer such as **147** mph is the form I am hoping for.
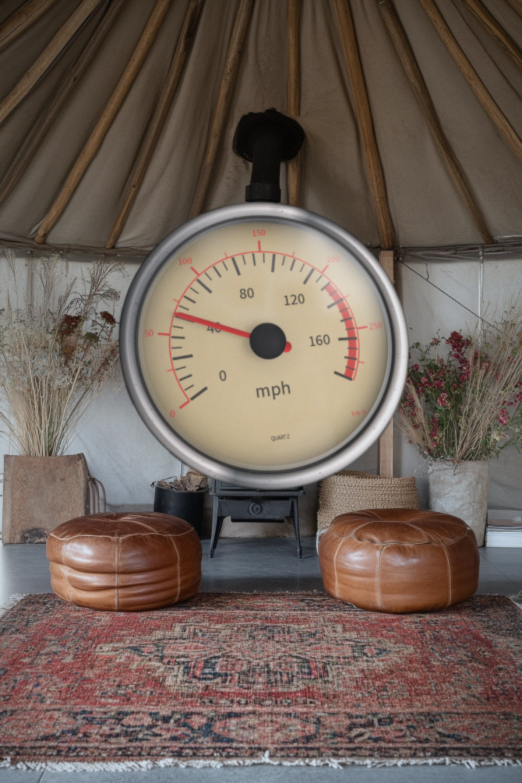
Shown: **40** mph
